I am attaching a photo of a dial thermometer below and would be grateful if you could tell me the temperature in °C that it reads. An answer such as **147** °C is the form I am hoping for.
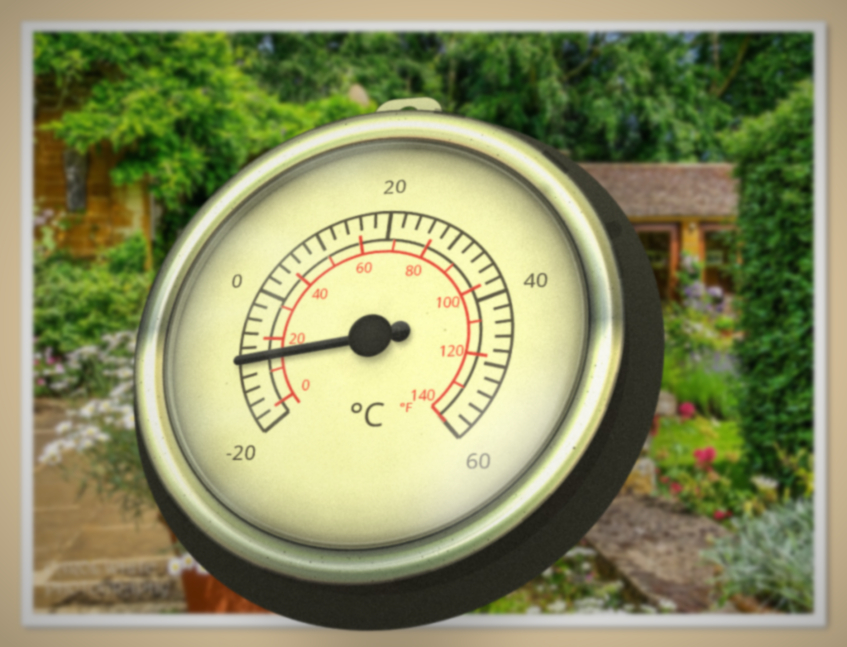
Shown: **-10** °C
